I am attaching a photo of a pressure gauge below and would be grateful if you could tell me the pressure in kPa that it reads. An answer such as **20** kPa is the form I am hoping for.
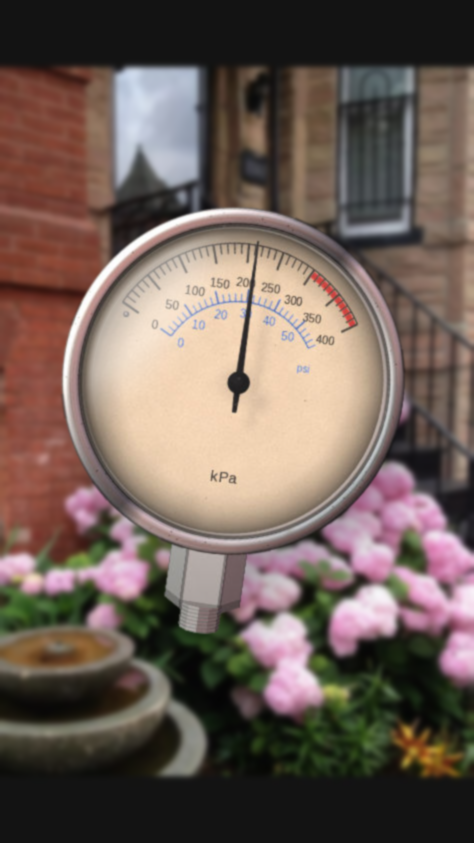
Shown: **210** kPa
